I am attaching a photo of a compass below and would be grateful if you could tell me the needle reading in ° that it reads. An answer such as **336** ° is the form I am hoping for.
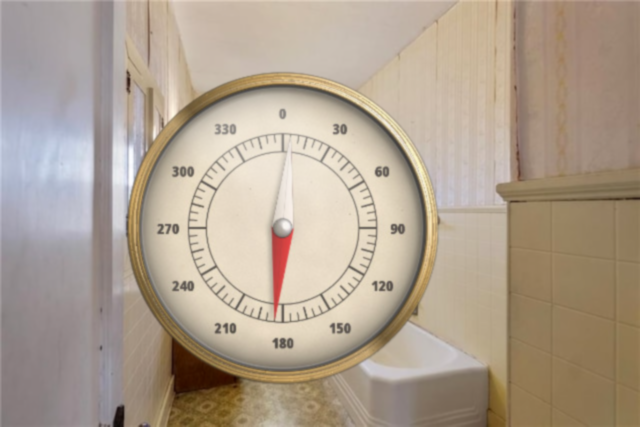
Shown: **185** °
